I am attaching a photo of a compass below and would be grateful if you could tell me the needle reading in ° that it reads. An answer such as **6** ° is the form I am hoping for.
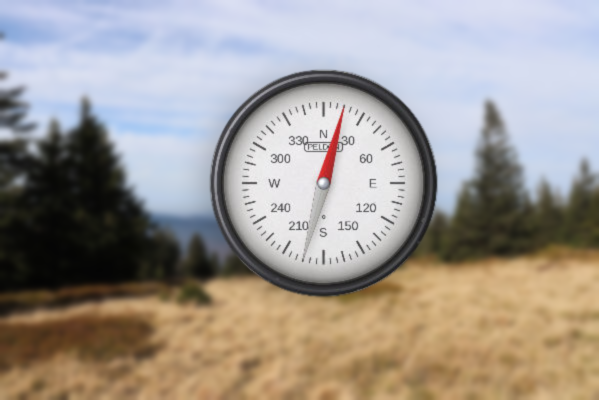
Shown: **15** °
